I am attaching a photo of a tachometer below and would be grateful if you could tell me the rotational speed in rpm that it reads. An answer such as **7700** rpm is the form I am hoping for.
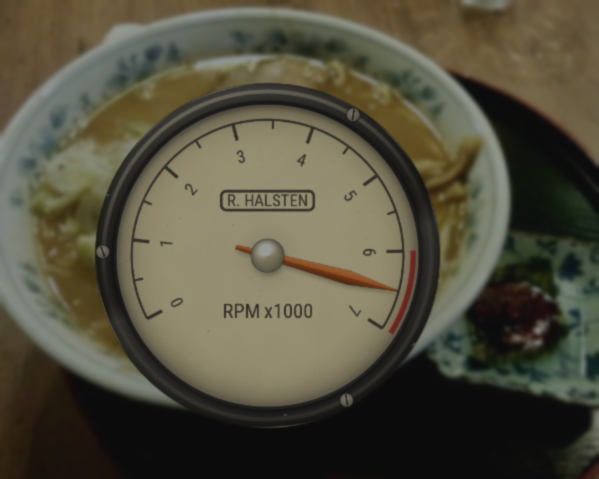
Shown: **6500** rpm
